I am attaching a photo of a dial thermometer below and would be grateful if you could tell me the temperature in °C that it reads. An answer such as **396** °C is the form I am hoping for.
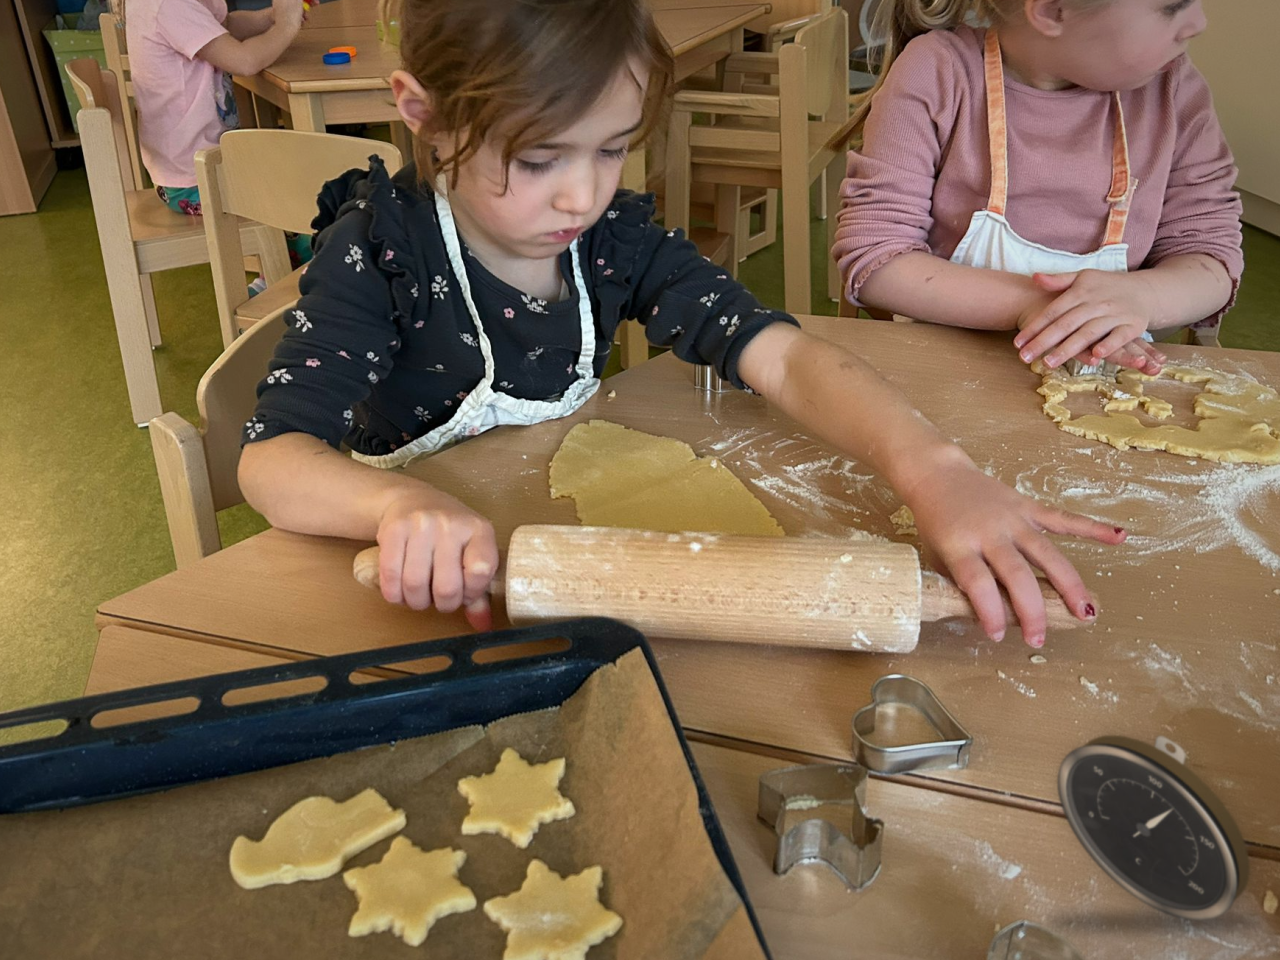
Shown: **120** °C
